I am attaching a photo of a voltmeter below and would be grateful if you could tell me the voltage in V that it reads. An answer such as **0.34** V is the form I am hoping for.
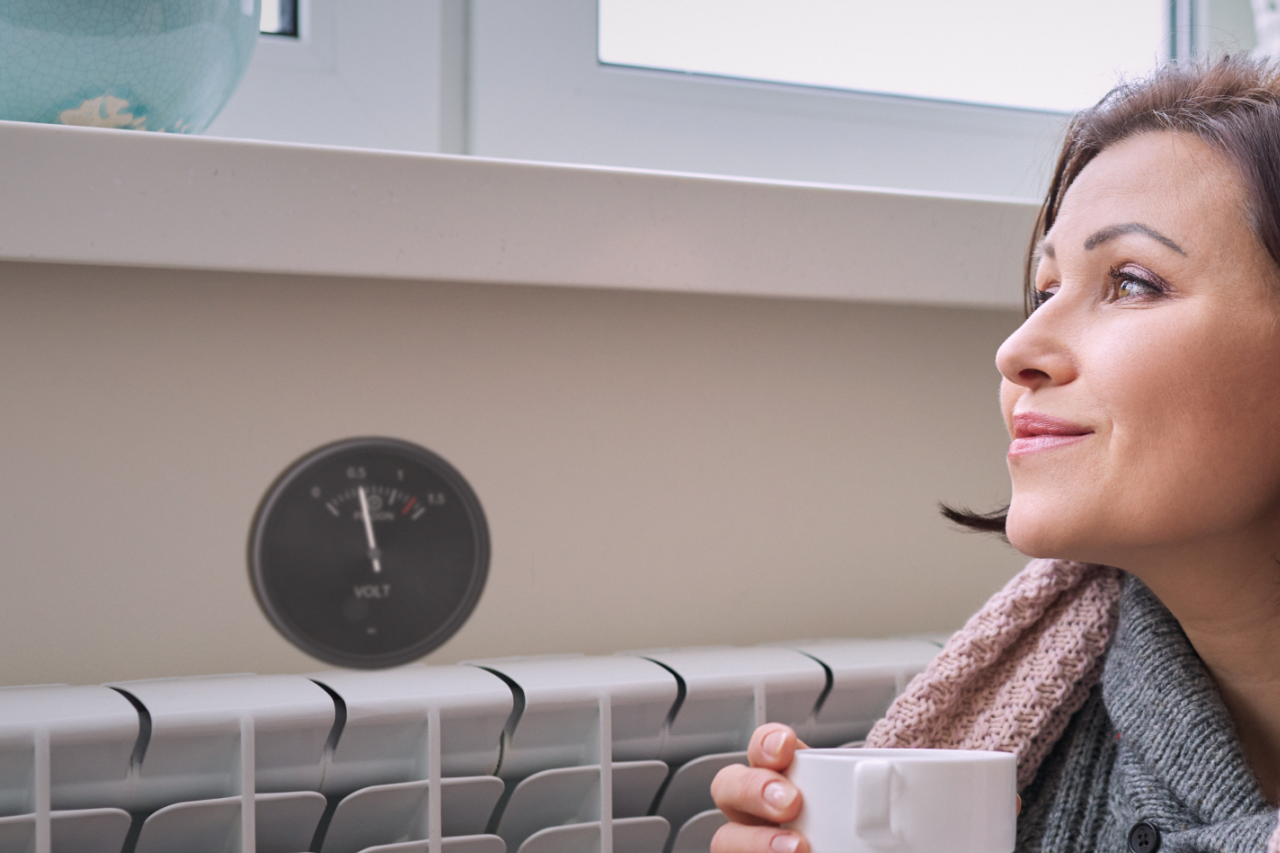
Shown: **0.5** V
